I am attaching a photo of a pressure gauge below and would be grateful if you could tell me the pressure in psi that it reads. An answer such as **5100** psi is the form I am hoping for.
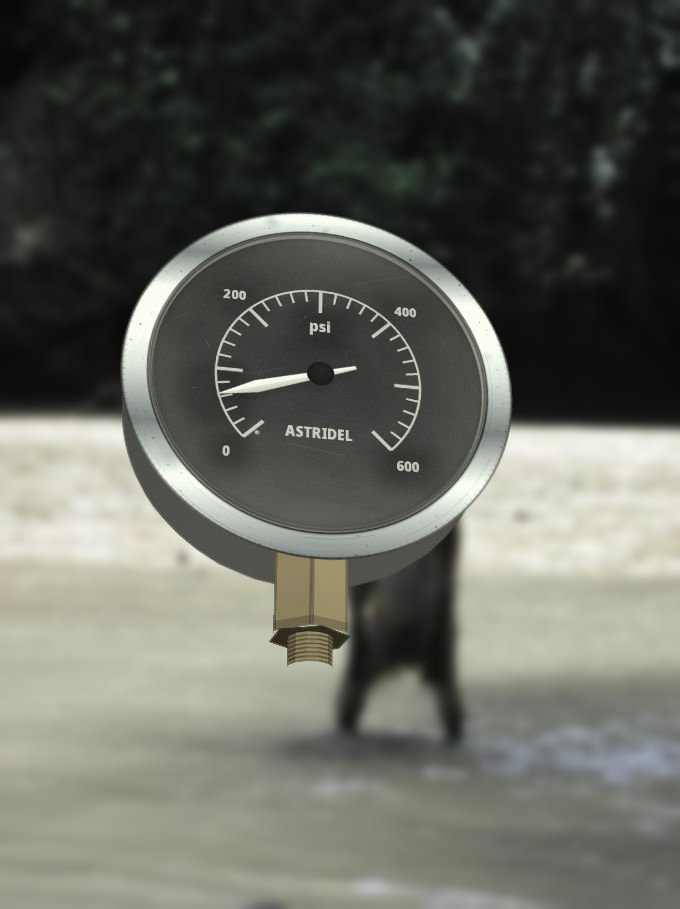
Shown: **60** psi
